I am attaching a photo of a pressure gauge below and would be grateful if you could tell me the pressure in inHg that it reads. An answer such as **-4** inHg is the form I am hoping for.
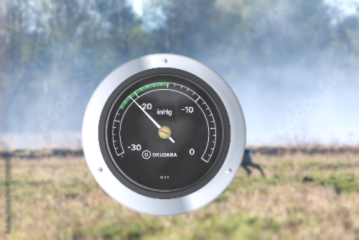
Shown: **-21** inHg
